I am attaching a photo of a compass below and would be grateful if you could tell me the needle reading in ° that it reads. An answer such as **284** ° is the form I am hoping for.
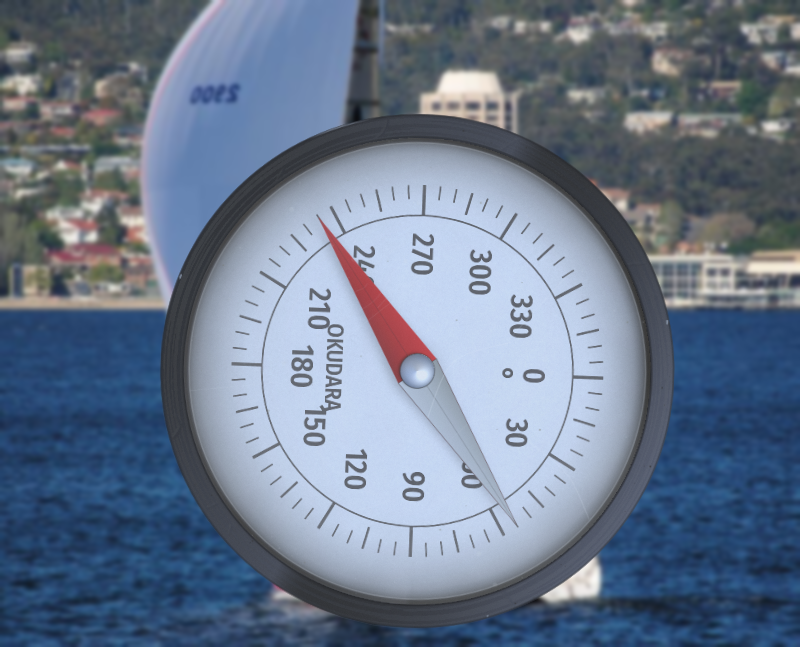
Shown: **235** °
